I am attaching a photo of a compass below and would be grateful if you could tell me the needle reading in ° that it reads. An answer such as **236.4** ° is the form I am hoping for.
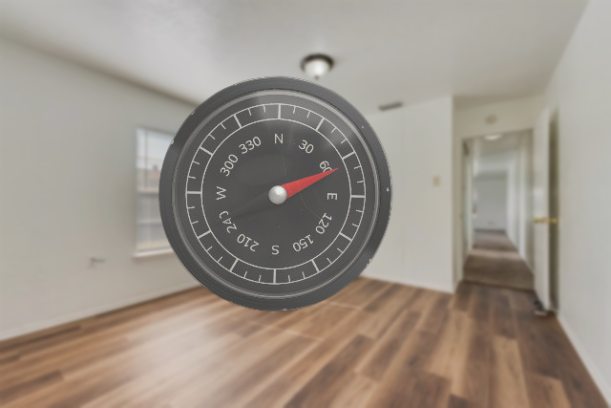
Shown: **65** °
